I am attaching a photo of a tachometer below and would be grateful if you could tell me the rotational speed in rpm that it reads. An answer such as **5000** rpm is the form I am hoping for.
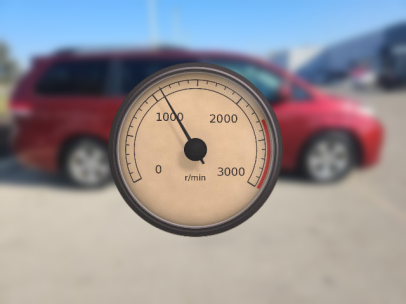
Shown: **1100** rpm
